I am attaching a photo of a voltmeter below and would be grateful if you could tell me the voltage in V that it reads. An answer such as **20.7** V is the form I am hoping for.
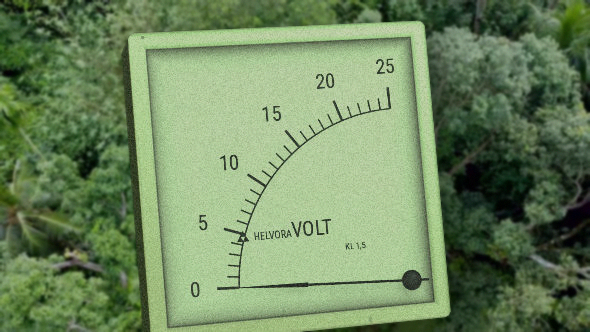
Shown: **0** V
